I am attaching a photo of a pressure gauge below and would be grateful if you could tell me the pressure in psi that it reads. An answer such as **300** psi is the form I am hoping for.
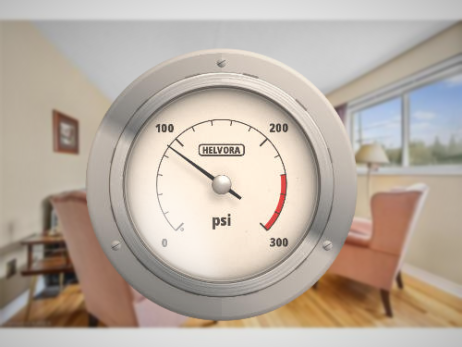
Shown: **90** psi
